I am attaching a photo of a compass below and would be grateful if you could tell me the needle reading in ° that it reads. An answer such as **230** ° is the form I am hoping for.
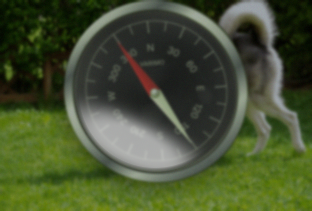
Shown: **330** °
